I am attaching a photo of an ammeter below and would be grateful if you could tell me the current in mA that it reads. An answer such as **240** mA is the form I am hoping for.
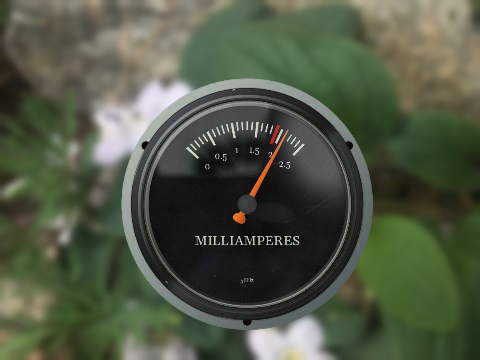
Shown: **2.1** mA
